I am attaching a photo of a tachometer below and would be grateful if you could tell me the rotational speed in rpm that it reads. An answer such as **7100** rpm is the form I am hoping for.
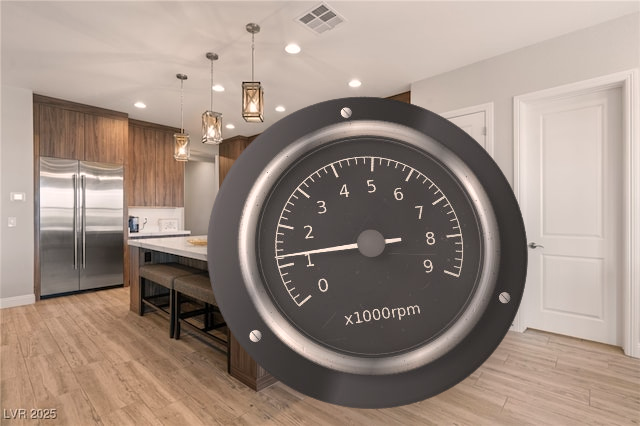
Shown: **1200** rpm
